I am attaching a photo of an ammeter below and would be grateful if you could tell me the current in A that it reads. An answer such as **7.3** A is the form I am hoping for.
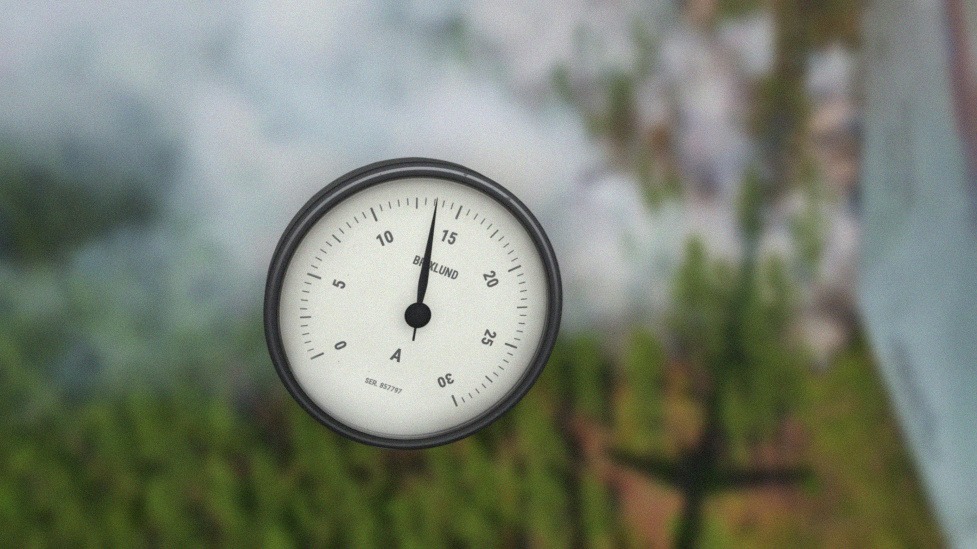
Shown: **13.5** A
